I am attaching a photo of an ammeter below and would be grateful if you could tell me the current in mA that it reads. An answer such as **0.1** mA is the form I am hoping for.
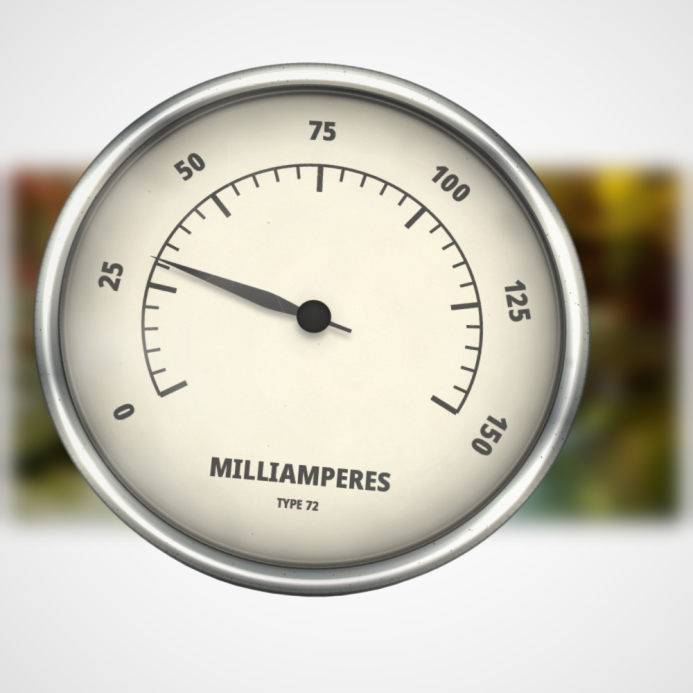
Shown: **30** mA
